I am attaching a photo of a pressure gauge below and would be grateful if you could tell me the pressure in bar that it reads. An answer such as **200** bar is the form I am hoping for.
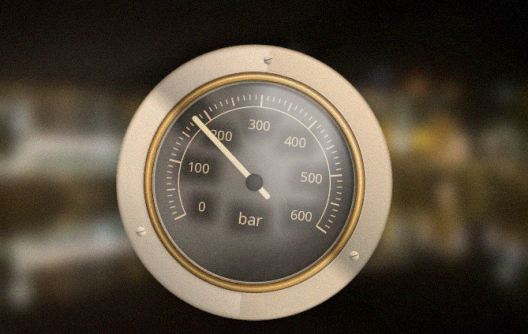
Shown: **180** bar
